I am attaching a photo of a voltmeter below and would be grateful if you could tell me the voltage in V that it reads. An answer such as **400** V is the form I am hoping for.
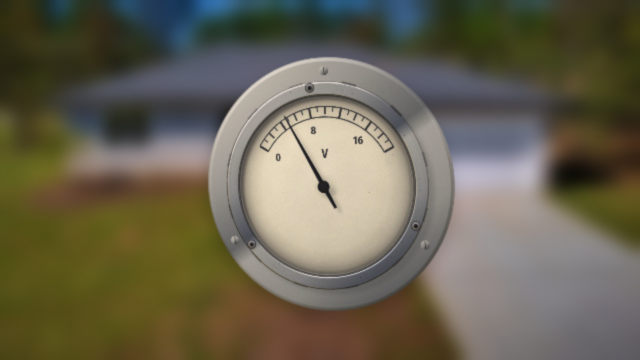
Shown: **5** V
